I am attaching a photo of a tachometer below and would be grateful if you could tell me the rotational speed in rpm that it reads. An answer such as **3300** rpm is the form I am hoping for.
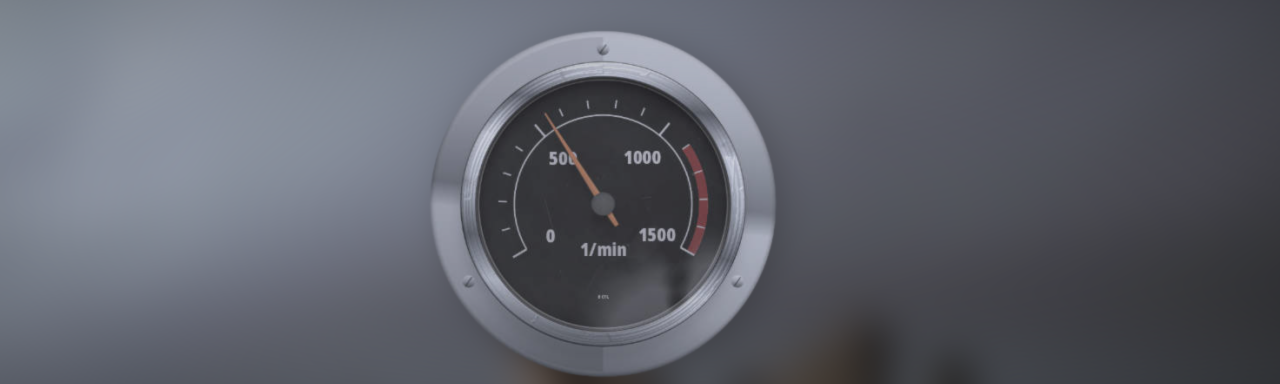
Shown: **550** rpm
